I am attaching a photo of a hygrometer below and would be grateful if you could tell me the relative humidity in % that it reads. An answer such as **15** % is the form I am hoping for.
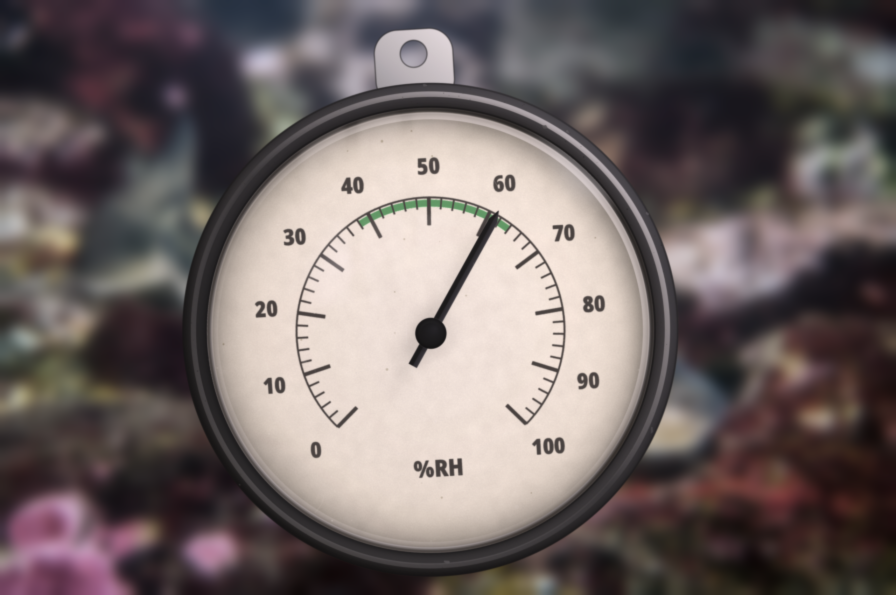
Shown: **61** %
